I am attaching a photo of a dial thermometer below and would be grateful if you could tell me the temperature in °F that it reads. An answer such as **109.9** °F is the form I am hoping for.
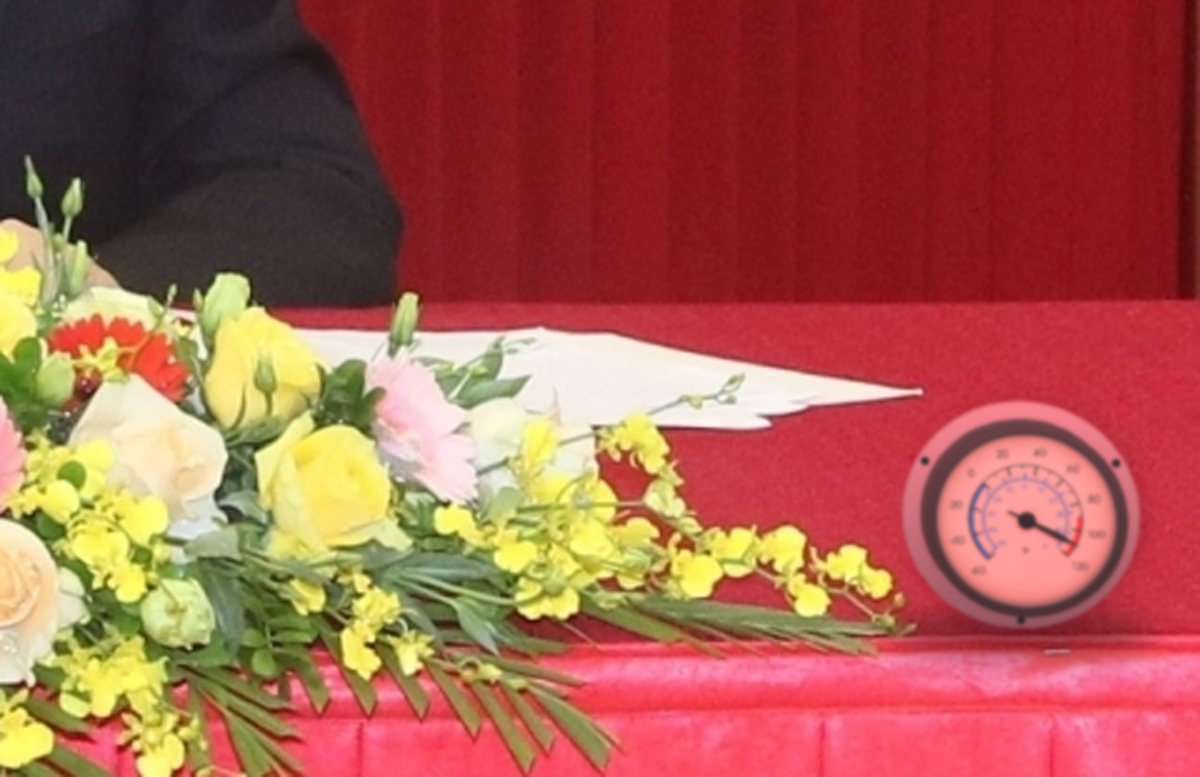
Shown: **110** °F
